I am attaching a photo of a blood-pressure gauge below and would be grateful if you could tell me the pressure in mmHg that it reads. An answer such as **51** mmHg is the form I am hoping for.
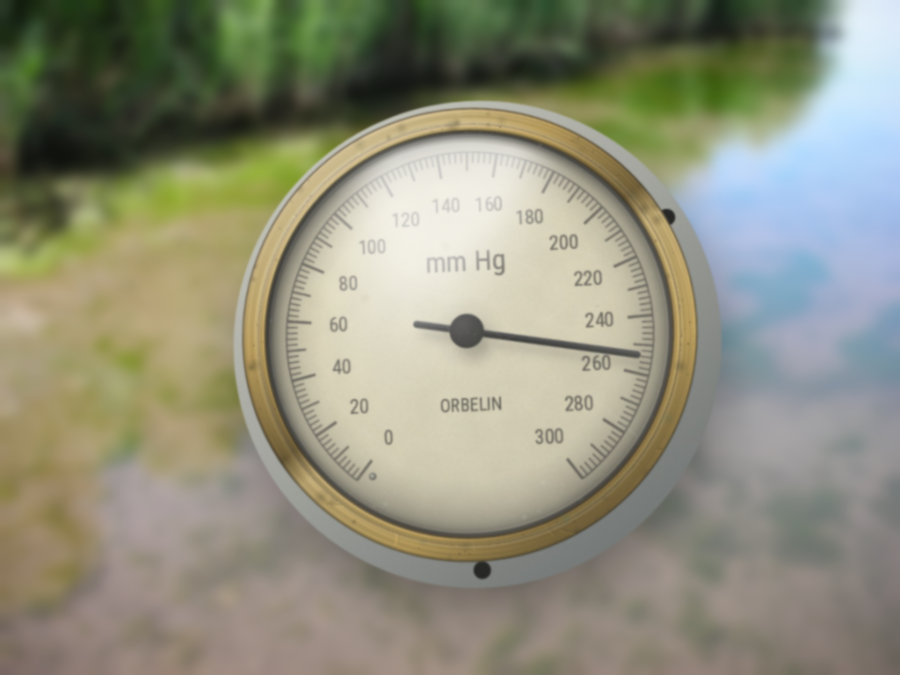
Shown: **254** mmHg
